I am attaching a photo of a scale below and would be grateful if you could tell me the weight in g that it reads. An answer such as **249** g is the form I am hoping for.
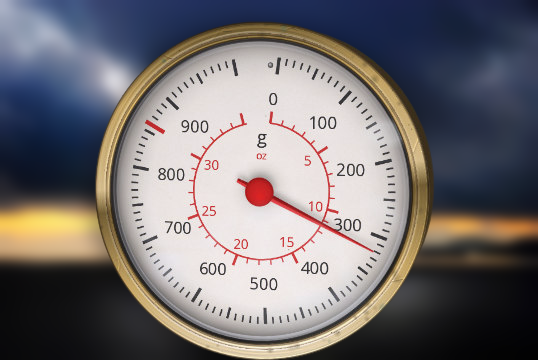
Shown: **320** g
